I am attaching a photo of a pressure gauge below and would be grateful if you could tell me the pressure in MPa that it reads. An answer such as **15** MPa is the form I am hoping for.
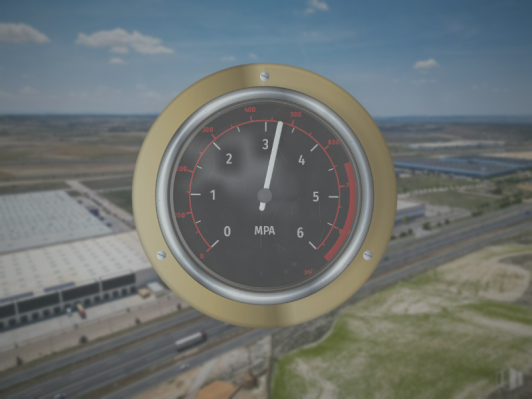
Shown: **3.25** MPa
